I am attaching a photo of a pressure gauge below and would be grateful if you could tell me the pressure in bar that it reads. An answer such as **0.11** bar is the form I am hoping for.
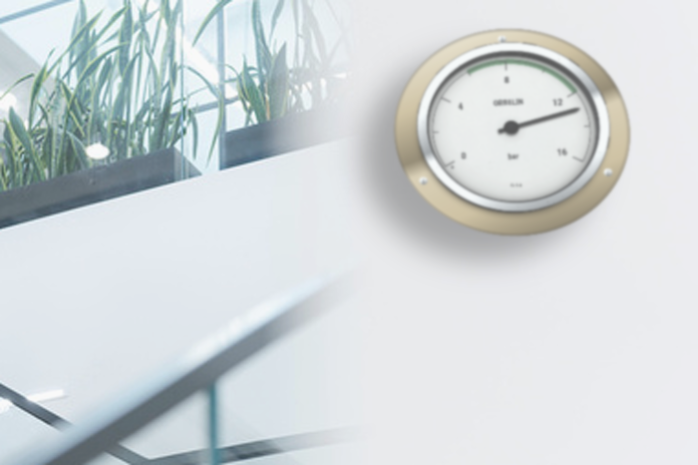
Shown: **13** bar
